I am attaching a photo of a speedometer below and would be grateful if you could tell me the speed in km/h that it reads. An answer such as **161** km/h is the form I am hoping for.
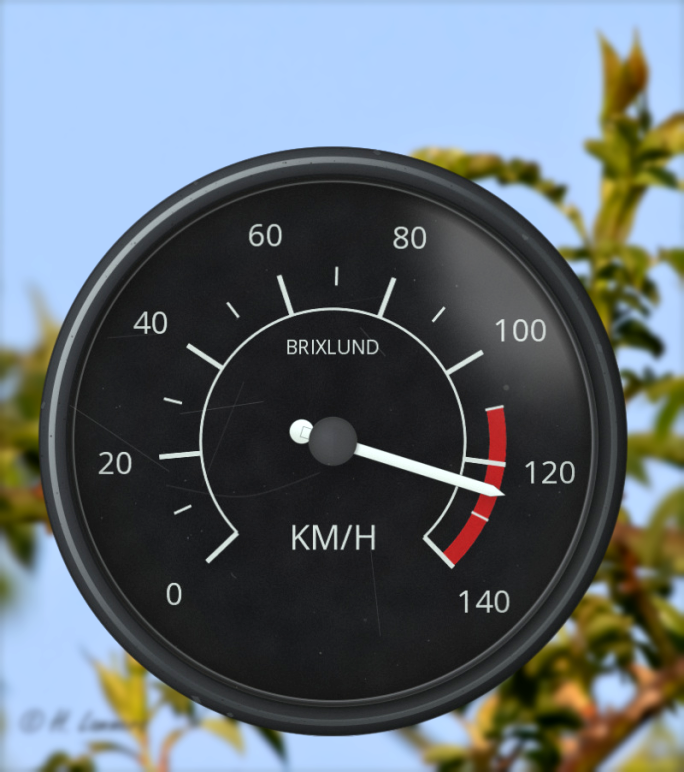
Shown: **125** km/h
